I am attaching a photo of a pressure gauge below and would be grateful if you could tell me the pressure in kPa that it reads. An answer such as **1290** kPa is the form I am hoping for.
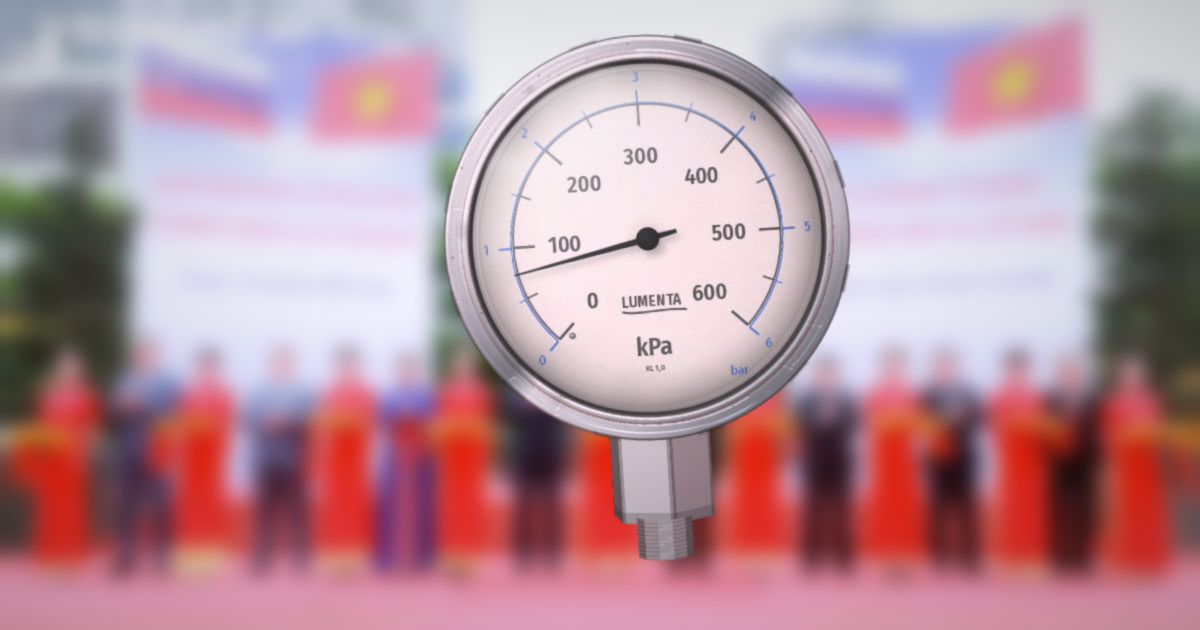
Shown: **75** kPa
